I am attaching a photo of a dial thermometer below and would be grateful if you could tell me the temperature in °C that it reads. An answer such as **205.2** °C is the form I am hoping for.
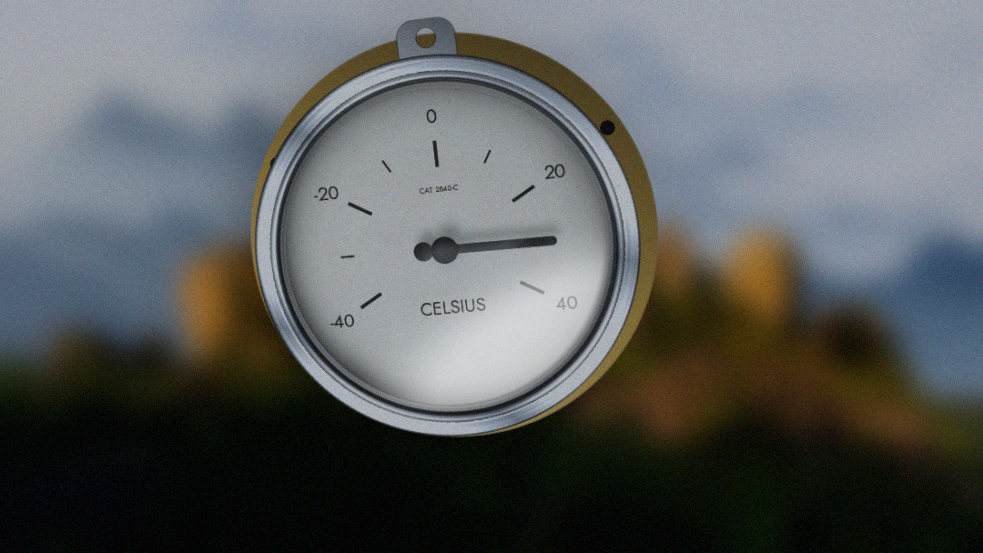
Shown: **30** °C
